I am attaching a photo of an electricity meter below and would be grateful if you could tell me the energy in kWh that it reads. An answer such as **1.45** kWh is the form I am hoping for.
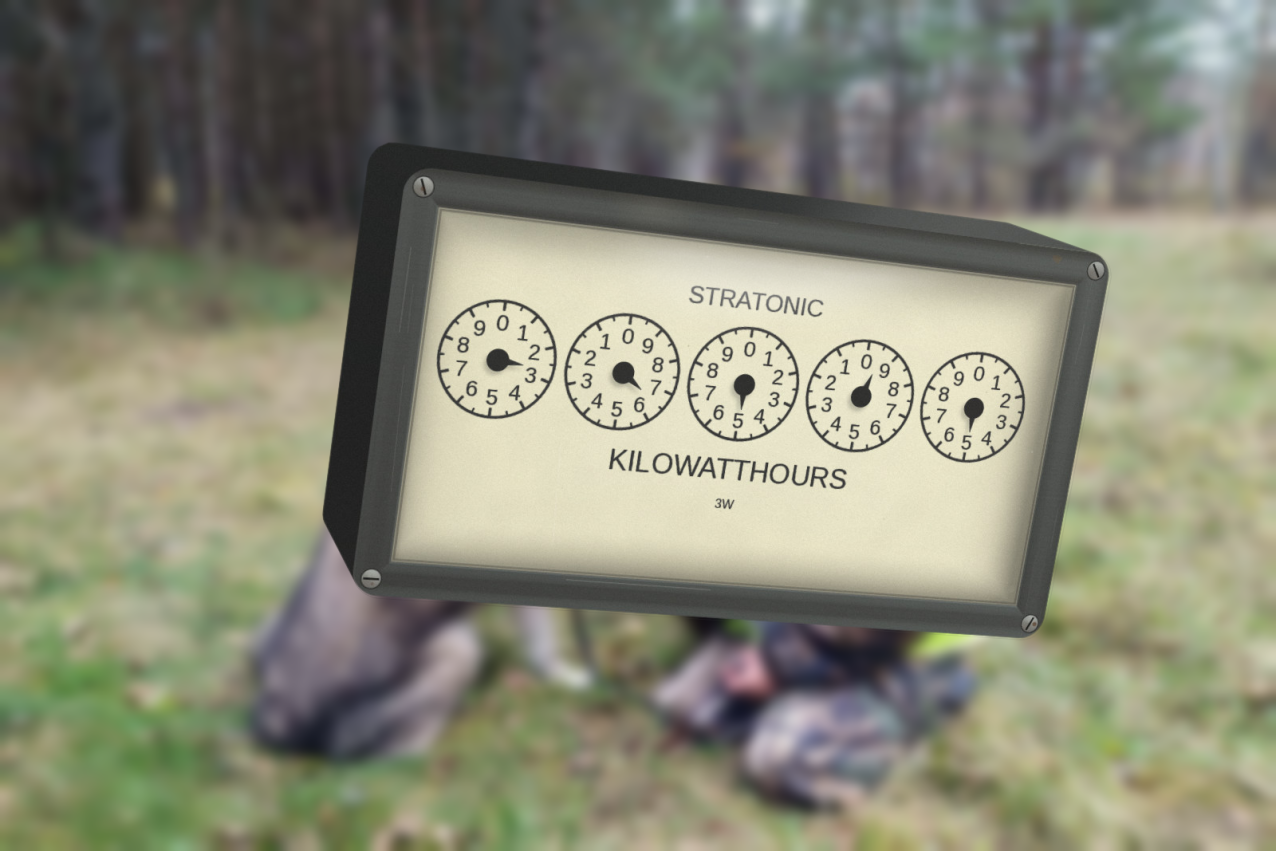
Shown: **26495** kWh
